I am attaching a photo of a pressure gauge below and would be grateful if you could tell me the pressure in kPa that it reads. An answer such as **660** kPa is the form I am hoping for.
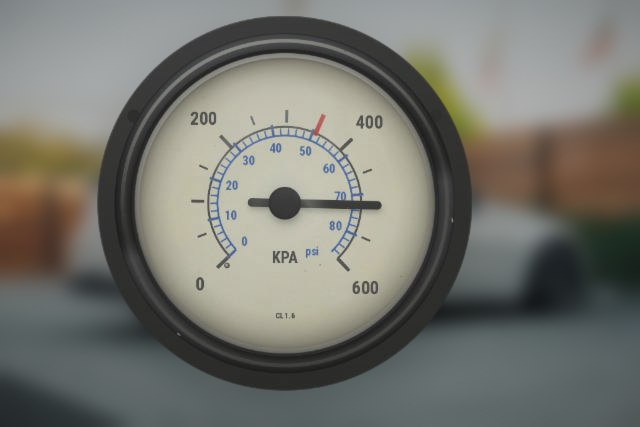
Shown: **500** kPa
